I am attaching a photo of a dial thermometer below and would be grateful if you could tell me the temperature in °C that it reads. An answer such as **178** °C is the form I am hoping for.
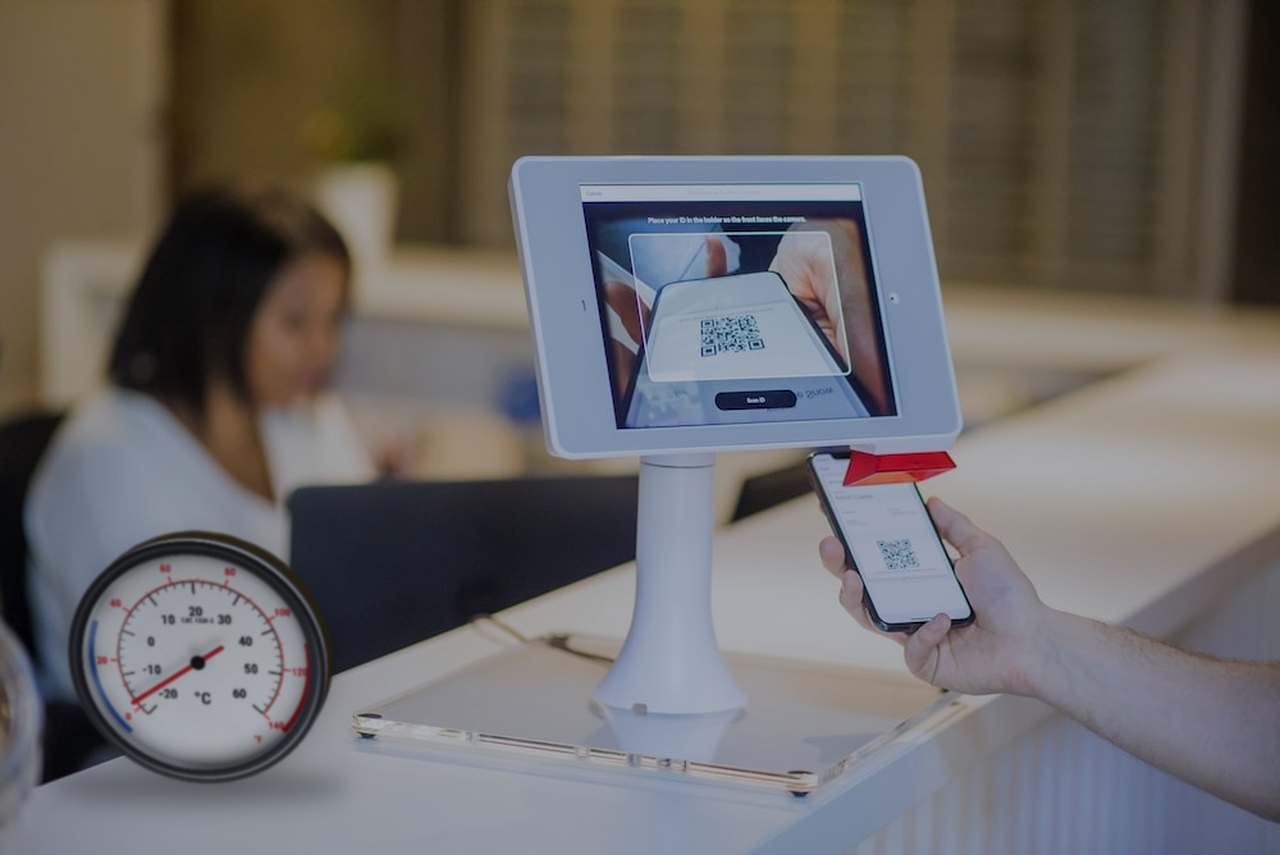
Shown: **-16** °C
